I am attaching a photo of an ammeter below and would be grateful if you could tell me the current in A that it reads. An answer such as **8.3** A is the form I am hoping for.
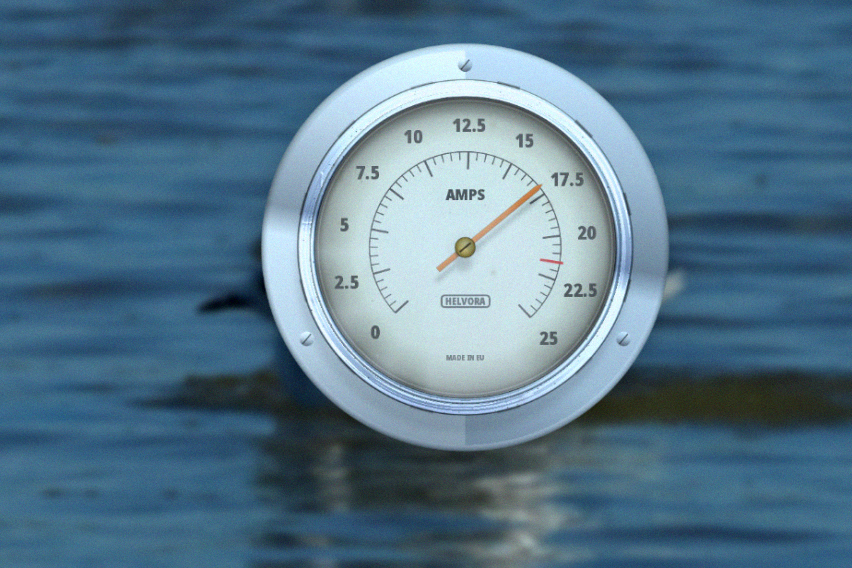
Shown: **17** A
